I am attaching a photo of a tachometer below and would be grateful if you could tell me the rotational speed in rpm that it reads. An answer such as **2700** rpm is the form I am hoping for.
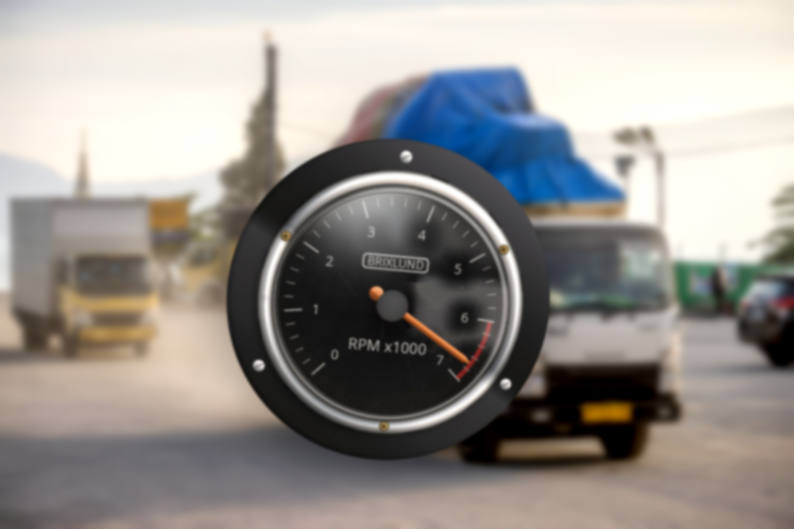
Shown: **6700** rpm
